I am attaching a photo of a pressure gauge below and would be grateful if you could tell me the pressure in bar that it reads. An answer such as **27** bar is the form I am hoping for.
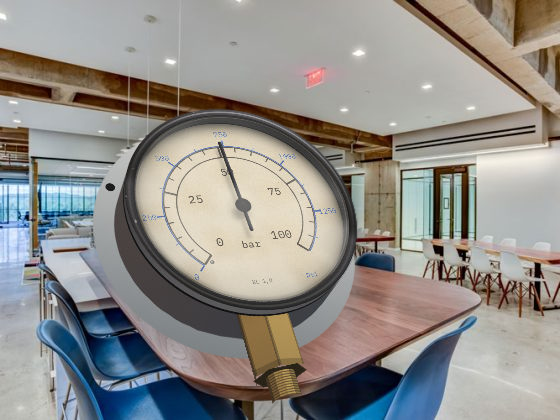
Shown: **50** bar
